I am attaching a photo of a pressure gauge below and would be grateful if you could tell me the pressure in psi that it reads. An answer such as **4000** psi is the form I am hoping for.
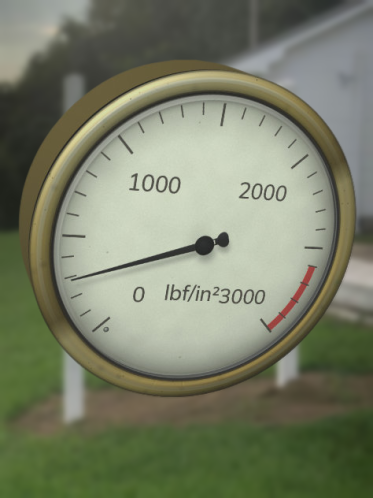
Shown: **300** psi
